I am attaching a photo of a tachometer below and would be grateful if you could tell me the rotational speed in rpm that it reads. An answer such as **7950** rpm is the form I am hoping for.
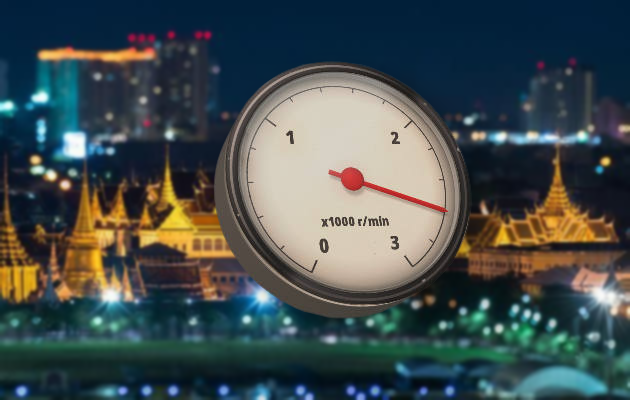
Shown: **2600** rpm
